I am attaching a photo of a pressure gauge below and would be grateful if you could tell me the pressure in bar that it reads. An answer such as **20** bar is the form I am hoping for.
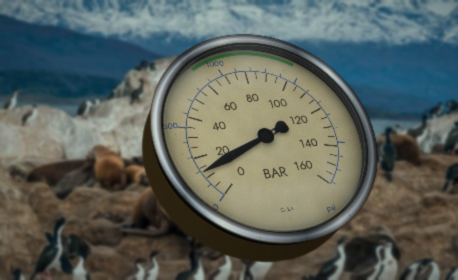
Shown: **12.5** bar
